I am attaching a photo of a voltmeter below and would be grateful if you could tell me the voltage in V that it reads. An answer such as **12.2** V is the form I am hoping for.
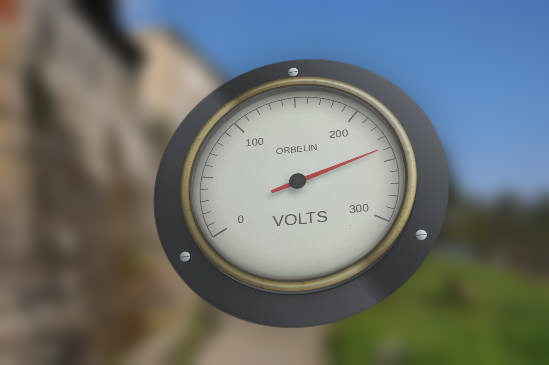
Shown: **240** V
